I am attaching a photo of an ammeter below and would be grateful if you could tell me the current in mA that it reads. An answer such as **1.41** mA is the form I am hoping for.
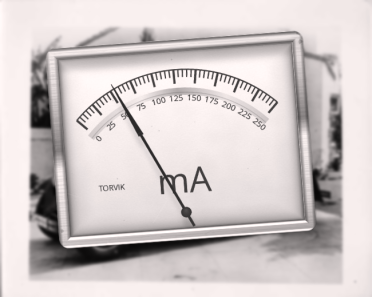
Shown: **55** mA
